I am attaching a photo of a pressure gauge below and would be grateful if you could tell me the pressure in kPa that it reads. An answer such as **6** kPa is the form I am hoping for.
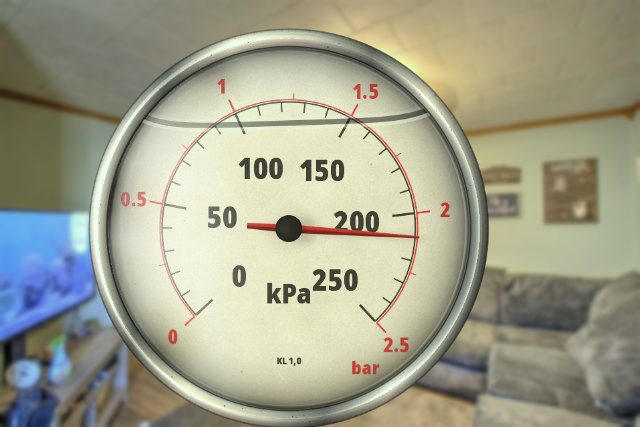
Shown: **210** kPa
